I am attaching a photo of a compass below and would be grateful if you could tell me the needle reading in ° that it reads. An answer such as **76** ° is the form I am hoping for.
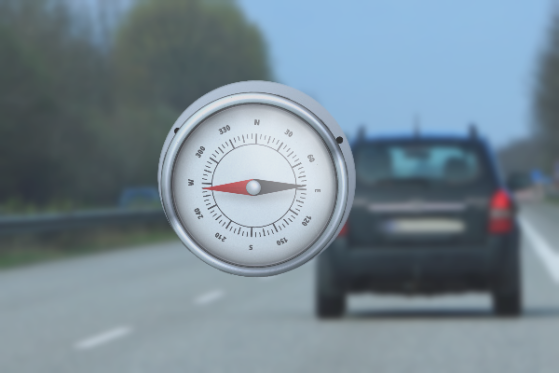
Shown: **265** °
